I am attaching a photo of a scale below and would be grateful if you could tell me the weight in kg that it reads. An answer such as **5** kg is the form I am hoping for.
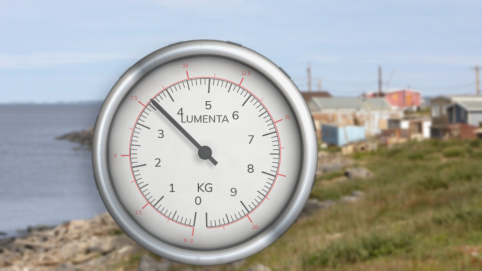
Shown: **3.6** kg
